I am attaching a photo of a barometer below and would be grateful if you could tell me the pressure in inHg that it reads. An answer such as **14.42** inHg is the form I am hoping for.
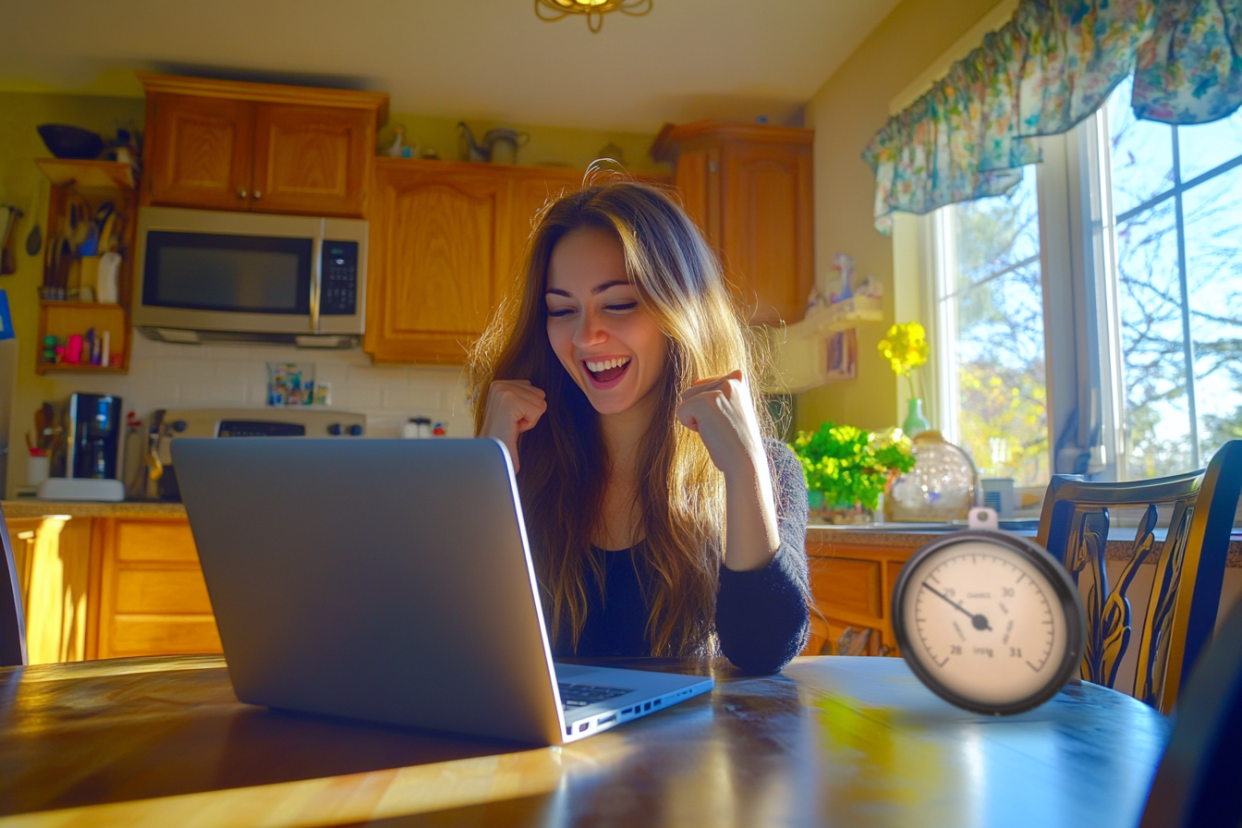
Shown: **28.9** inHg
